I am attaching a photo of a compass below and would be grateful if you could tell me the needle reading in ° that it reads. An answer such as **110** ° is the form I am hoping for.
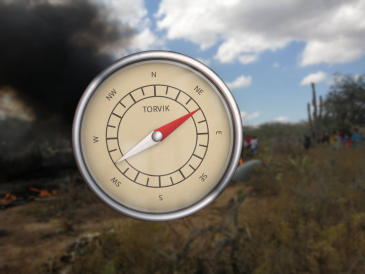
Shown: **60** °
